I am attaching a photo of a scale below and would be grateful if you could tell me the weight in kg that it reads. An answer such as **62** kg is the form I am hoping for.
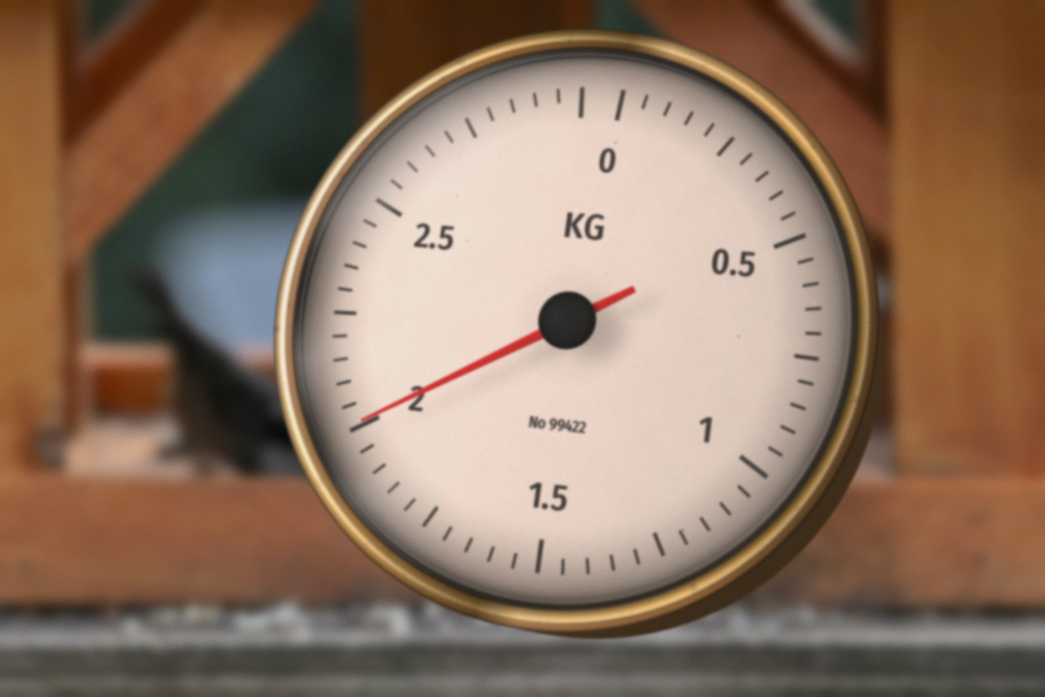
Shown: **2** kg
